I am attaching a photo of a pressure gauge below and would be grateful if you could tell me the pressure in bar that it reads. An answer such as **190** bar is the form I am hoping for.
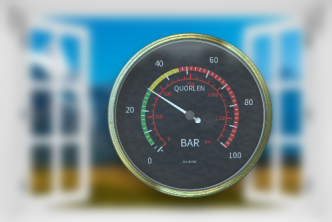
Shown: **30** bar
